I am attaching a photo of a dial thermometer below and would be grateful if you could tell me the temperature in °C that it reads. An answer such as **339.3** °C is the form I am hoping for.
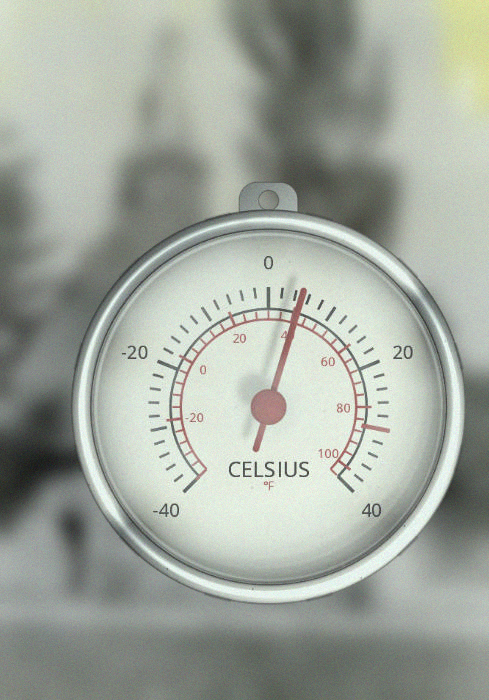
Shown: **5** °C
